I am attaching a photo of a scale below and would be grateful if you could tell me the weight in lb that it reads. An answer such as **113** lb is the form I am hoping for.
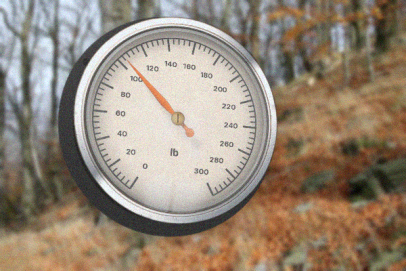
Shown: **104** lb
